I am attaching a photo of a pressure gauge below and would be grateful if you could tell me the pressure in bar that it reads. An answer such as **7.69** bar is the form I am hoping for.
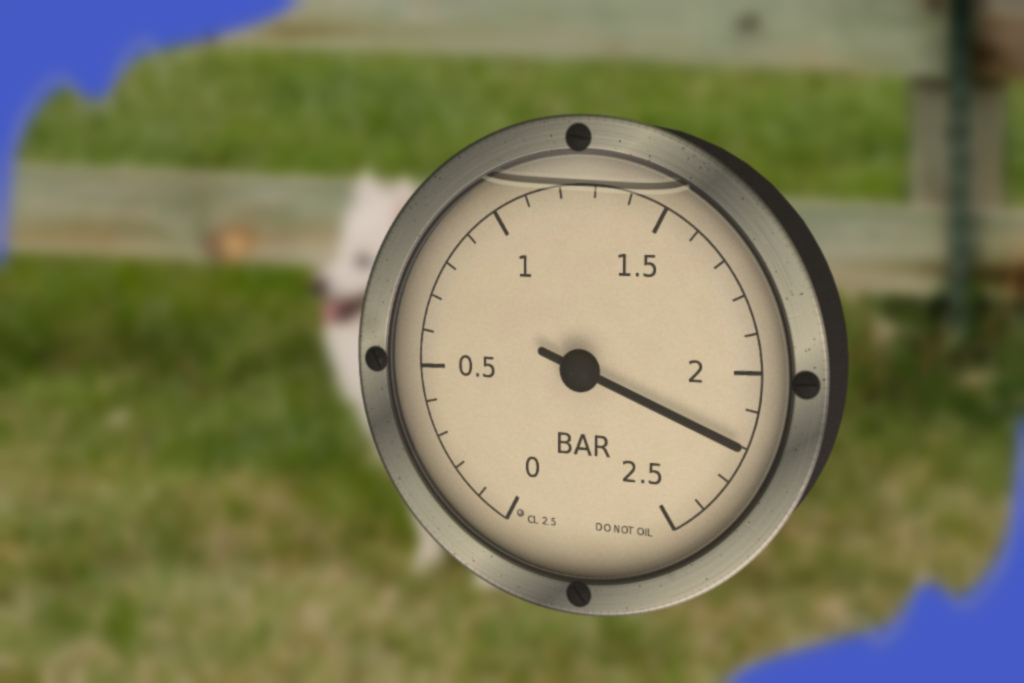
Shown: **2.2** bar
